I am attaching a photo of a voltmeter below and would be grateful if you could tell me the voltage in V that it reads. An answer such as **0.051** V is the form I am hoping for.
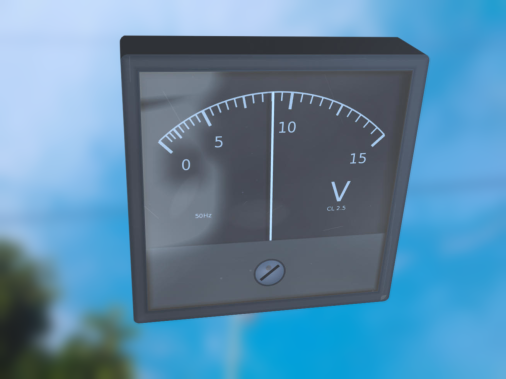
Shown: **9** V
